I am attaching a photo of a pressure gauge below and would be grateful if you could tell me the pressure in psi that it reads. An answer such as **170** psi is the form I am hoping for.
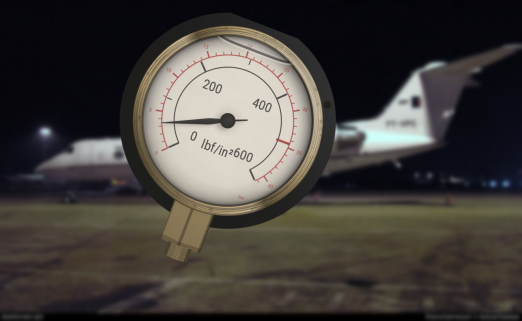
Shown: **50** psi
